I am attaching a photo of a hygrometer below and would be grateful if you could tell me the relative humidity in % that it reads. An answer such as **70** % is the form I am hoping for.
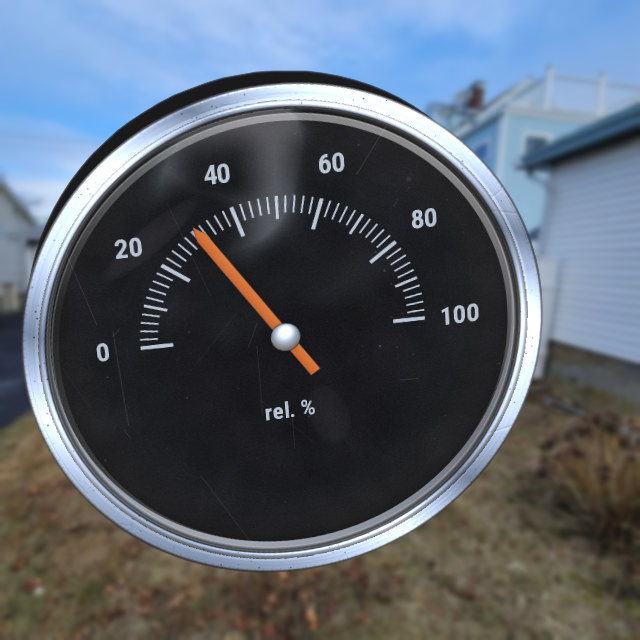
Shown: **31** %
